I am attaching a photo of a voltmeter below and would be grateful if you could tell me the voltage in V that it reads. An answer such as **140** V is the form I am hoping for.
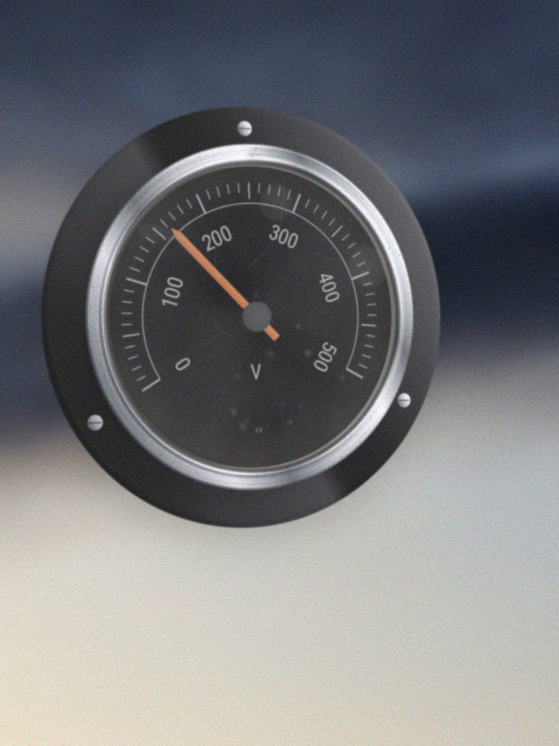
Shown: **160** V
